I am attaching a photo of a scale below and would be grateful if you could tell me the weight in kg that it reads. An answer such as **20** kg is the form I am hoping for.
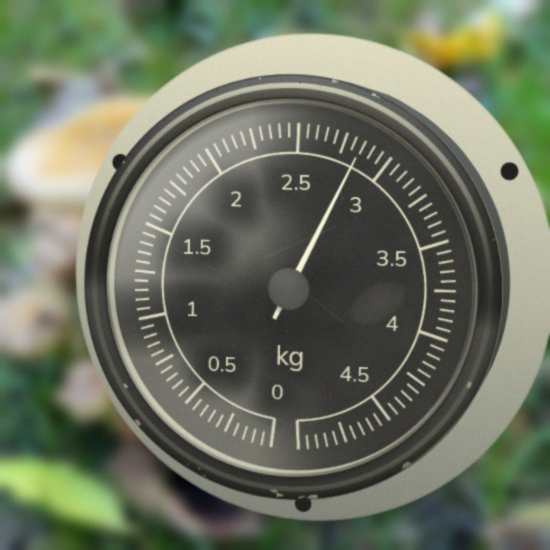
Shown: **2.85** kg
